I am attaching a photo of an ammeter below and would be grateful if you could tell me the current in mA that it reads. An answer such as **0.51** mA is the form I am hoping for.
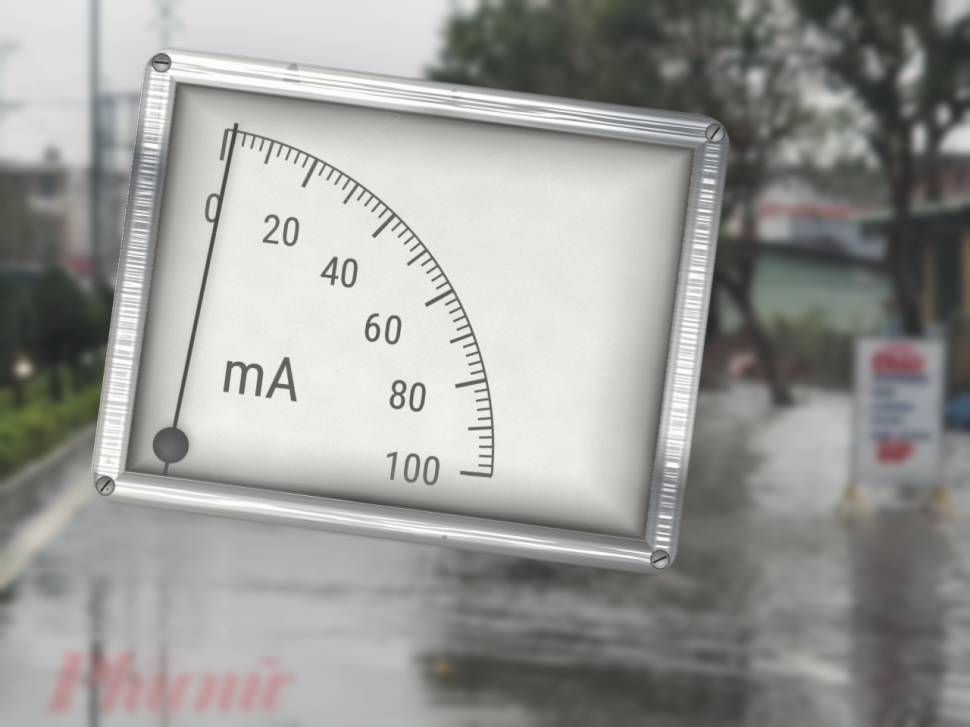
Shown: **2** mA
